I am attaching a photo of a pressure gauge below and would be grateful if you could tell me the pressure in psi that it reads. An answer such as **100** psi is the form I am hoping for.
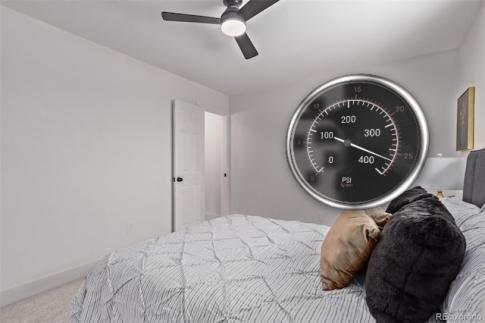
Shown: **370** psi
